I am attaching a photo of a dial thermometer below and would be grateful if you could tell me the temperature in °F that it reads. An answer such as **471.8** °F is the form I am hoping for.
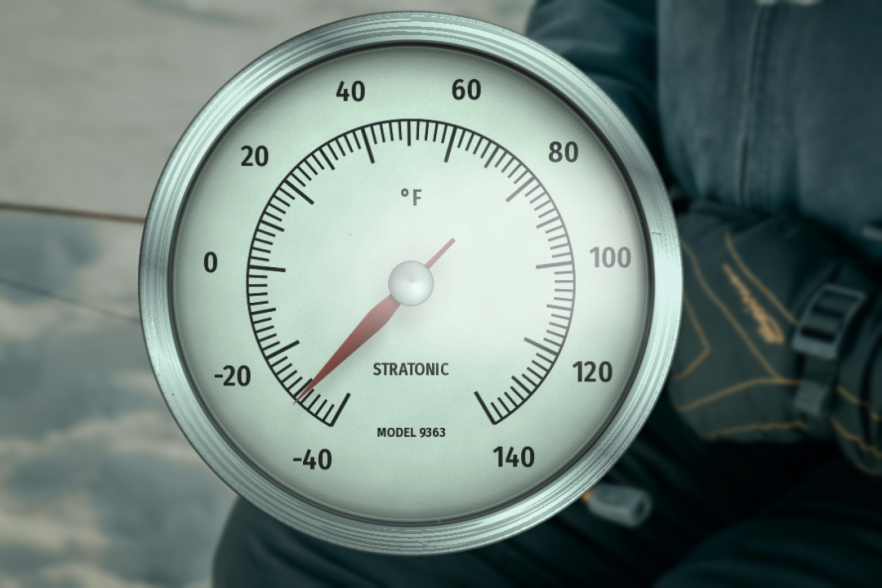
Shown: **-31** °F
